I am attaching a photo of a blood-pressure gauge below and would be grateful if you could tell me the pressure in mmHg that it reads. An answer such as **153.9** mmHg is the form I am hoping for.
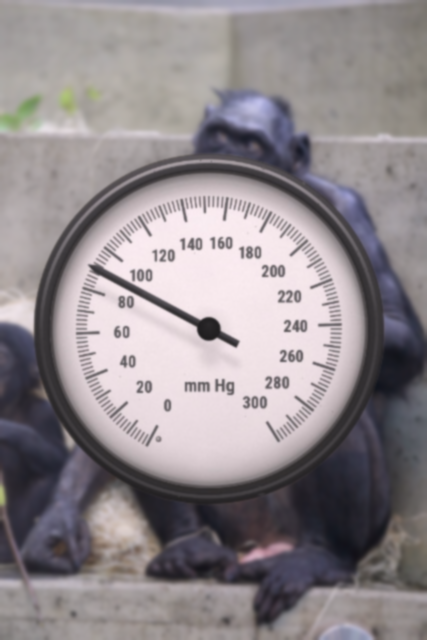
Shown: **90** mmHg
